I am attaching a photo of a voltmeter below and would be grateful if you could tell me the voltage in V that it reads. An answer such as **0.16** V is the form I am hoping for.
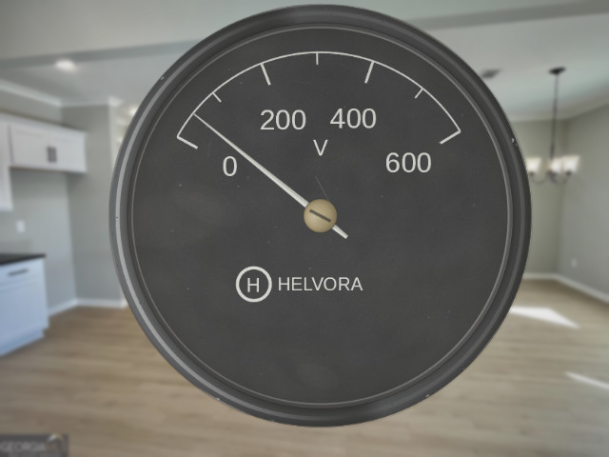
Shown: **50** V
